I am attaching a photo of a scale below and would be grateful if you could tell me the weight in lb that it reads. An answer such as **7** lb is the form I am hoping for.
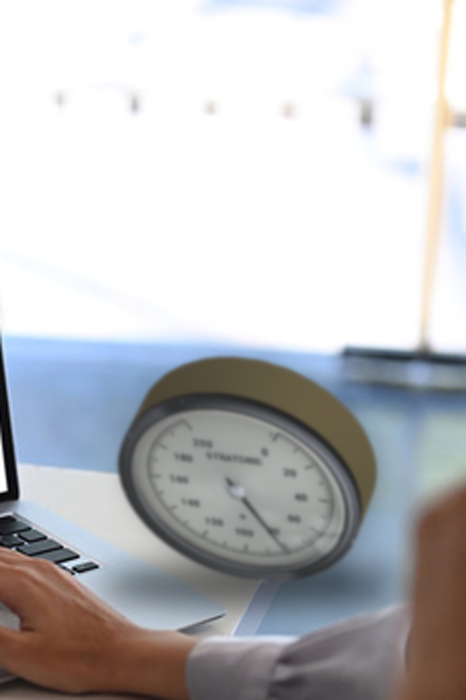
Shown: **80** lb
